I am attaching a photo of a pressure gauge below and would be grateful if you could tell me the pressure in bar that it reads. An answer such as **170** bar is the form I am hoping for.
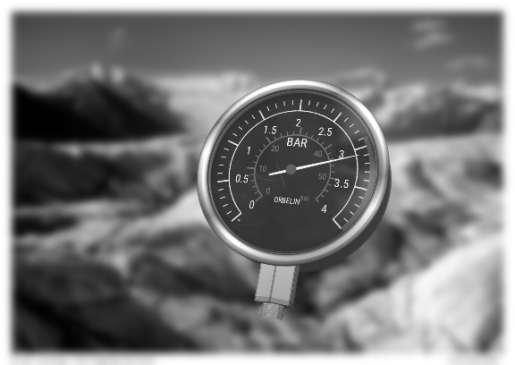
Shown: **3.1** bar
